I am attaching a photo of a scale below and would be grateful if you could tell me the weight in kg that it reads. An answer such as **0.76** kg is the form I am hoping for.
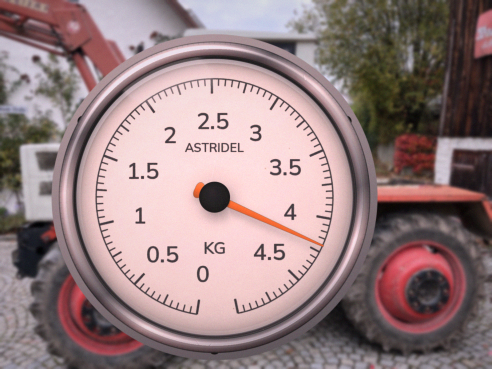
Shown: **4.2** kg
